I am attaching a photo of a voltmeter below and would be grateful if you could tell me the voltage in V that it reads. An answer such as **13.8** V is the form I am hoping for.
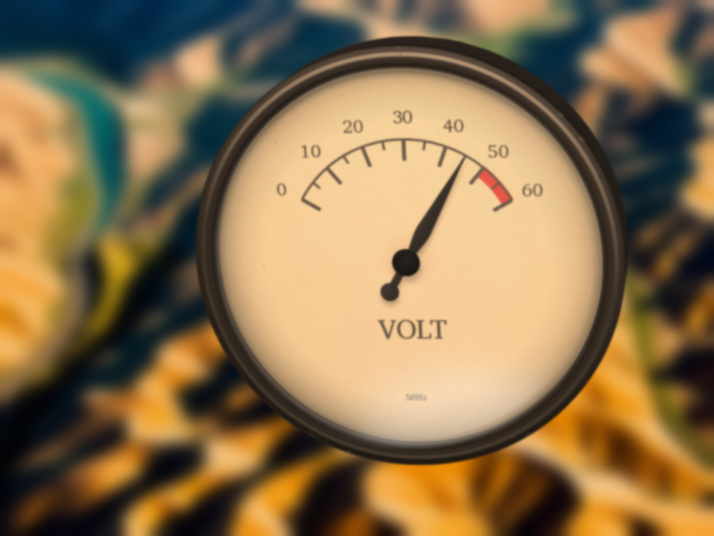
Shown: **45** V
